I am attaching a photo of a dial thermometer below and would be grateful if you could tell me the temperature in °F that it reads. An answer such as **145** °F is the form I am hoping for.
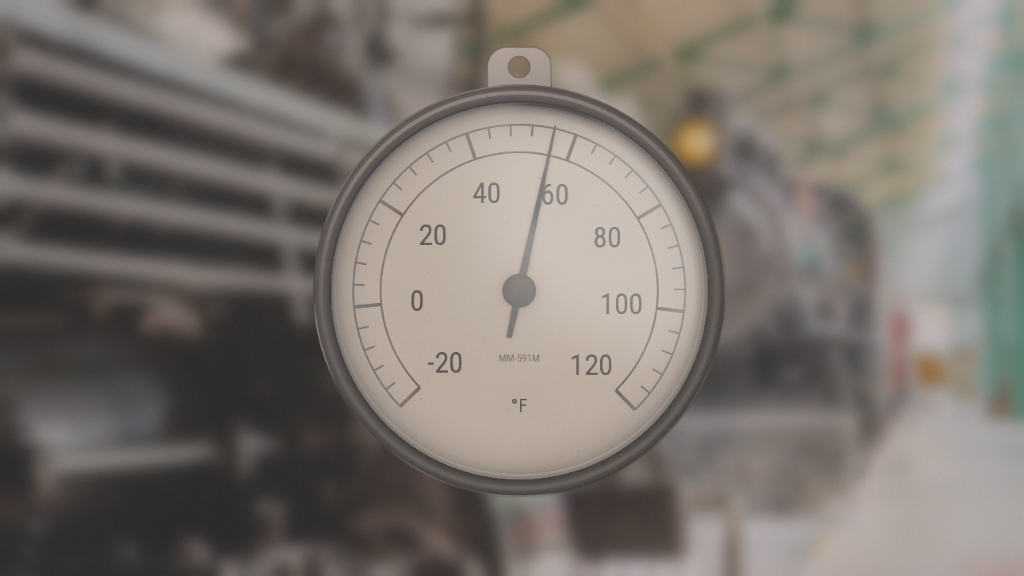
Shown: **56** °F
